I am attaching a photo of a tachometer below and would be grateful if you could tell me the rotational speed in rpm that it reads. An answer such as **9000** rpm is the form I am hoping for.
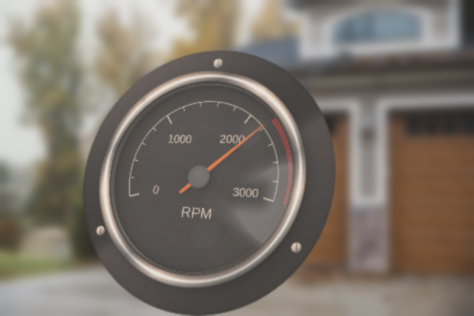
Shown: **2200** rpm
